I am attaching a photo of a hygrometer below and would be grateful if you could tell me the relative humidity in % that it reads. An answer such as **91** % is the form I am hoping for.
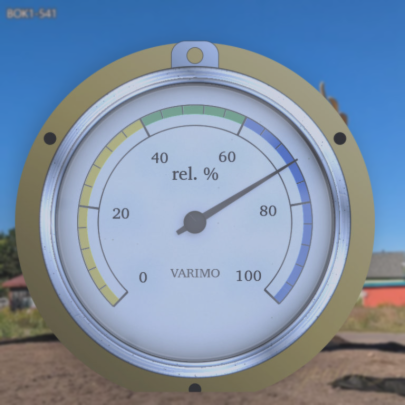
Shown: **72** %
